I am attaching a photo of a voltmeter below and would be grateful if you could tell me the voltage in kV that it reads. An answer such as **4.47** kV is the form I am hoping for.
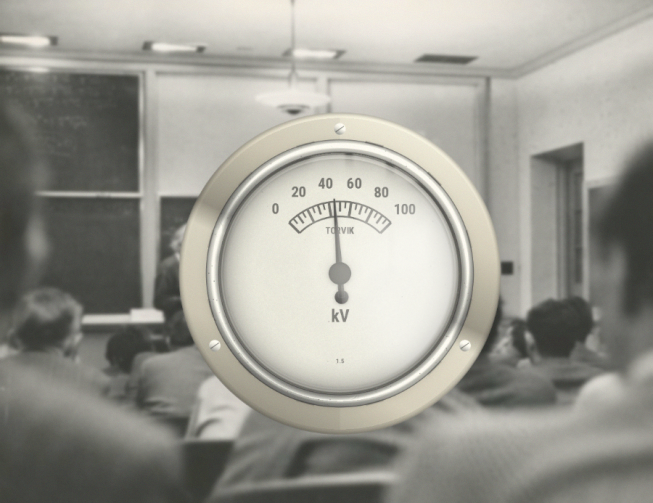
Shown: **45** kV
